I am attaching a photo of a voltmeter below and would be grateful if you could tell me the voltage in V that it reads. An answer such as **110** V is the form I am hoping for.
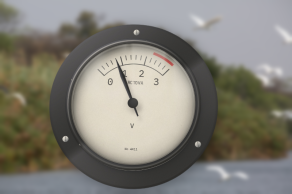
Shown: **0.8** V
